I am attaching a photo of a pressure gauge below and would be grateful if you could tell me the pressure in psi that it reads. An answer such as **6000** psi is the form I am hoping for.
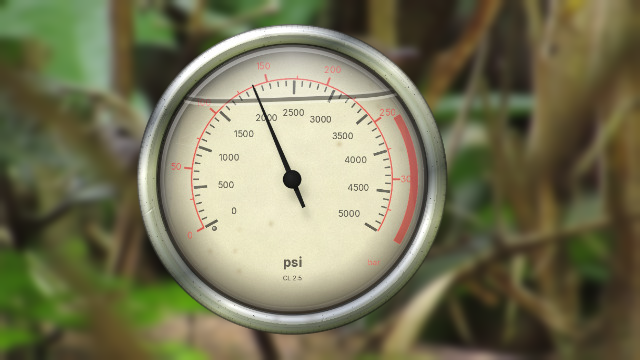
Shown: **2000** psi
